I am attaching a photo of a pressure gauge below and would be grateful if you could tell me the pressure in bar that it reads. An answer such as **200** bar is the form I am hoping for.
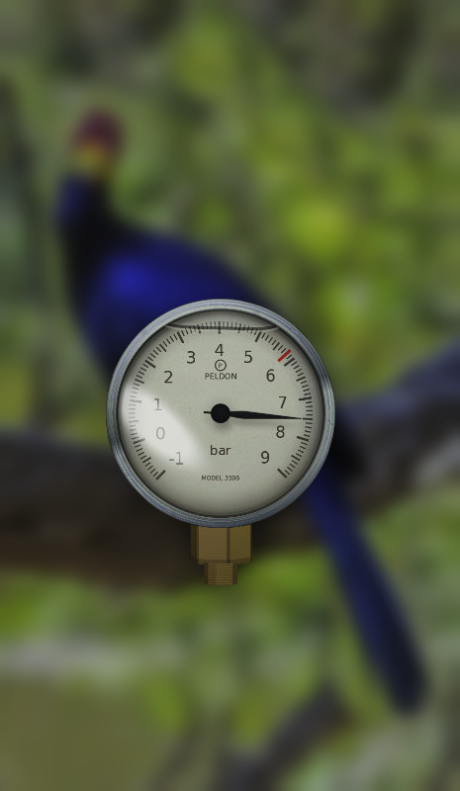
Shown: **7.5** bar
